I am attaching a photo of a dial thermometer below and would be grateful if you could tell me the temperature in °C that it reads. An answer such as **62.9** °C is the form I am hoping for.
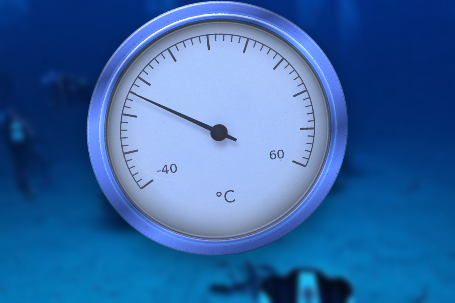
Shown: **-14** °C
